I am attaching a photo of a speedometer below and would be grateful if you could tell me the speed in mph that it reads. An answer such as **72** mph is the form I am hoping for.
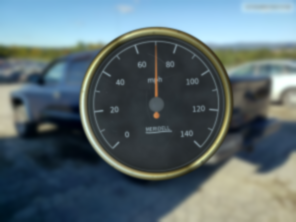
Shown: **70** mph
